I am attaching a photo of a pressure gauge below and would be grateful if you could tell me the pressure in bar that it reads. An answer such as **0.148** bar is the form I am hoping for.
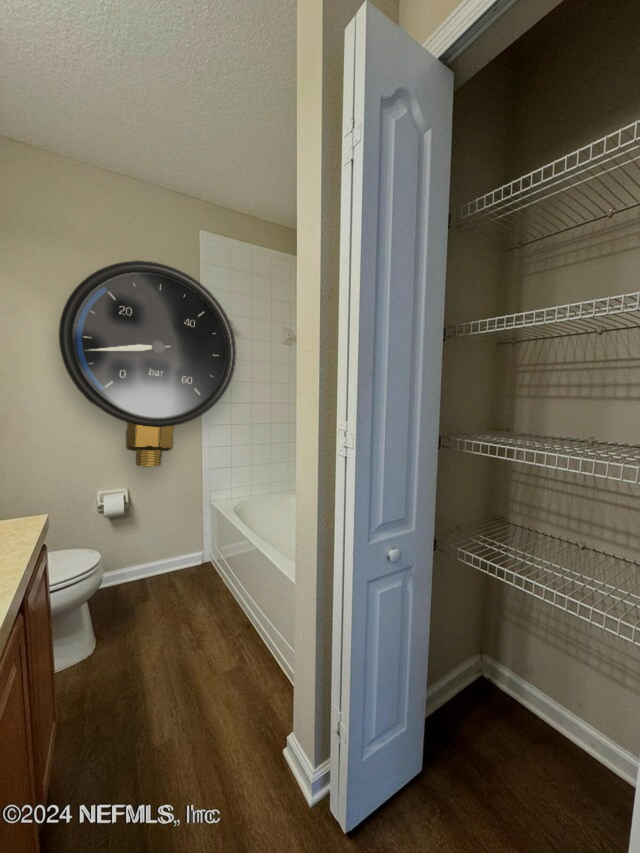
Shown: **7.5** bar
